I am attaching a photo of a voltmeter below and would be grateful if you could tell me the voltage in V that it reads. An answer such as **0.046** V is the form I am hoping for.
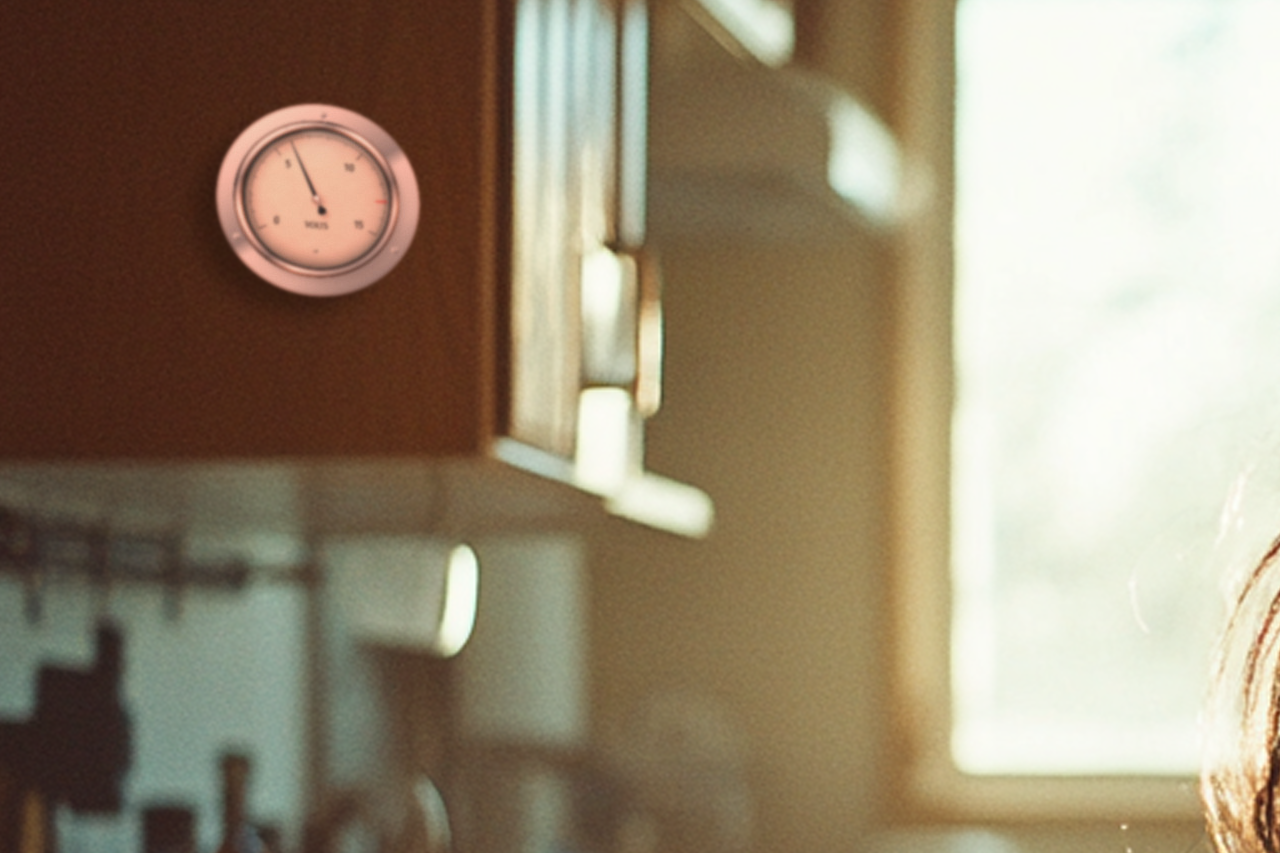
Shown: **6** V
